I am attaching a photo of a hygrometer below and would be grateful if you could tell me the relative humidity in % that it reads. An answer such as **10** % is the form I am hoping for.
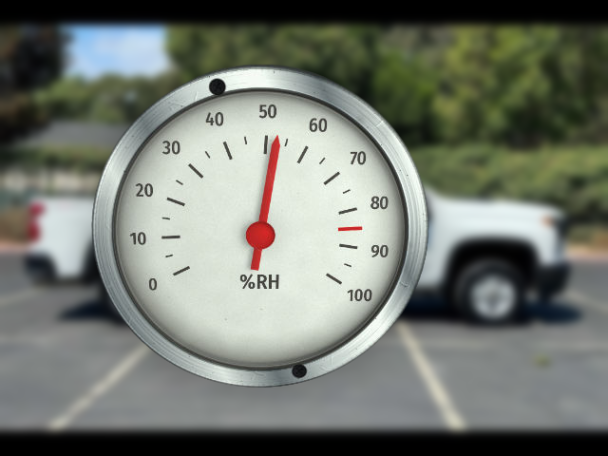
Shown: **52.5** %
